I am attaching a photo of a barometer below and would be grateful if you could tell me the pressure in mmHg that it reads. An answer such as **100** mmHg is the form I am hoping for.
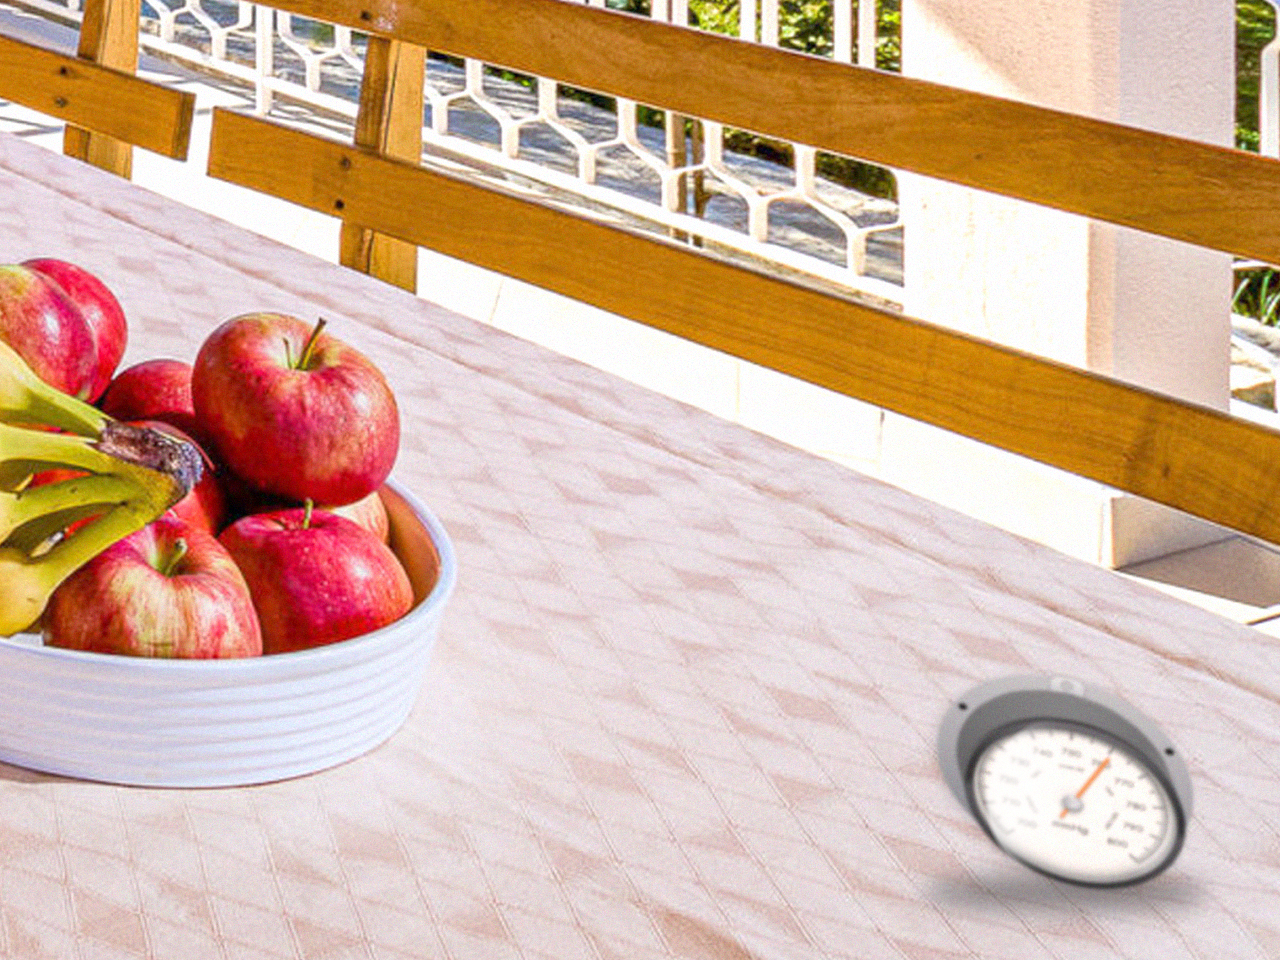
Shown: **760** mmHg
